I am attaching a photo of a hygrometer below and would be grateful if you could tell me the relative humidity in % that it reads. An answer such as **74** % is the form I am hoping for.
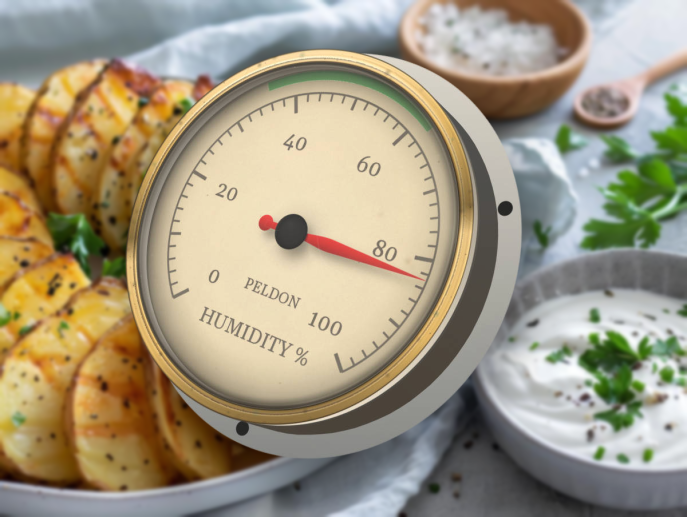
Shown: **83** %
